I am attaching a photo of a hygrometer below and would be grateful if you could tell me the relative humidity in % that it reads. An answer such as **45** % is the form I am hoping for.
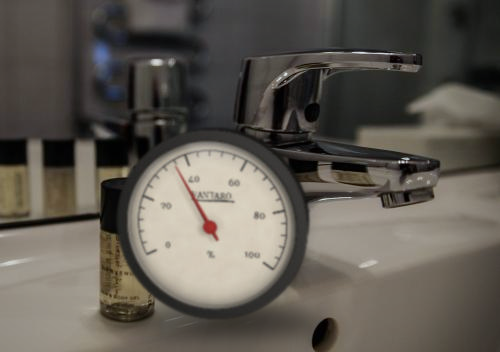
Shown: **36** %
